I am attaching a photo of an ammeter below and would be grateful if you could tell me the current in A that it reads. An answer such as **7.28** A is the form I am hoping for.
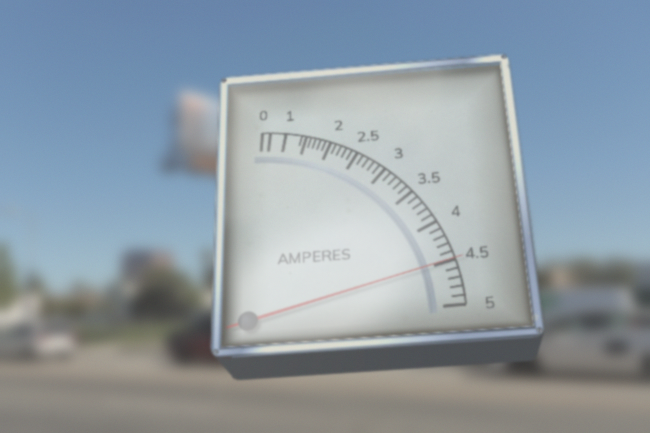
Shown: **4.5** A
